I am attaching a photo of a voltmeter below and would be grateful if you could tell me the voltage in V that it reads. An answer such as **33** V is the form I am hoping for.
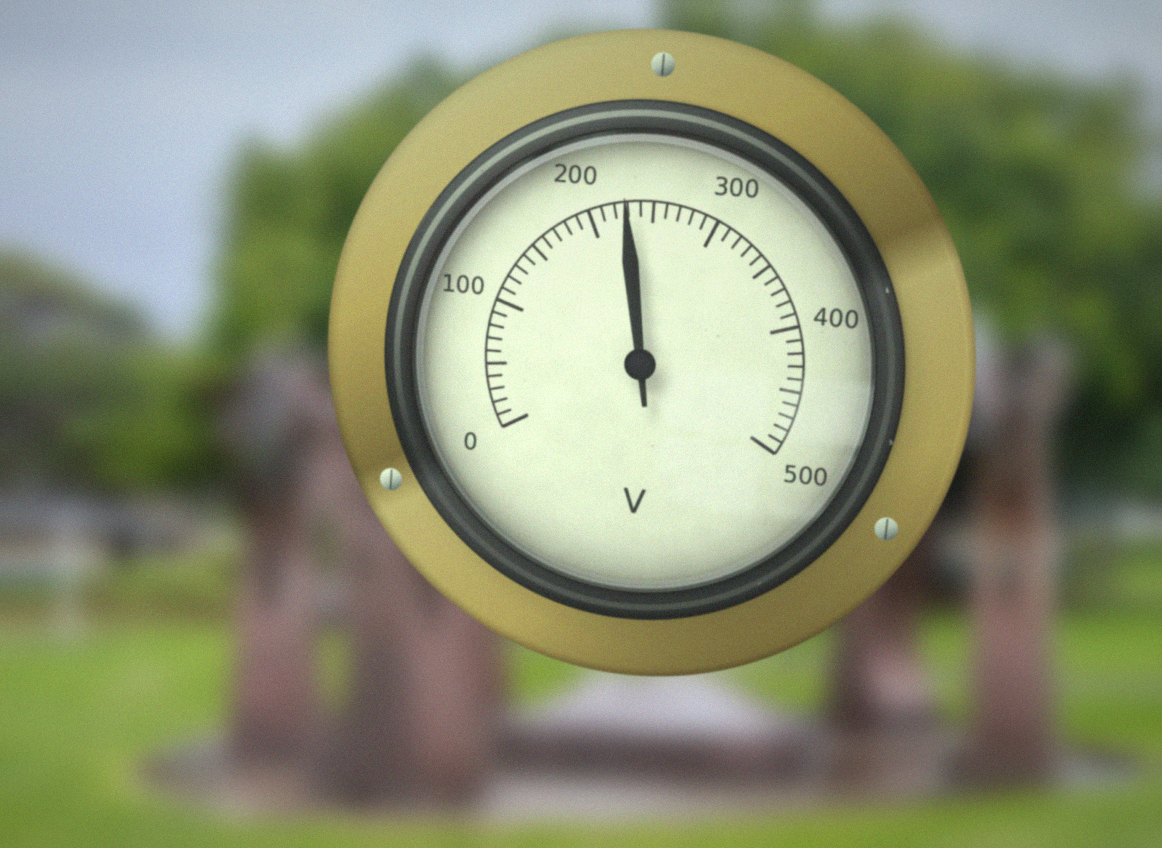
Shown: **230** V
